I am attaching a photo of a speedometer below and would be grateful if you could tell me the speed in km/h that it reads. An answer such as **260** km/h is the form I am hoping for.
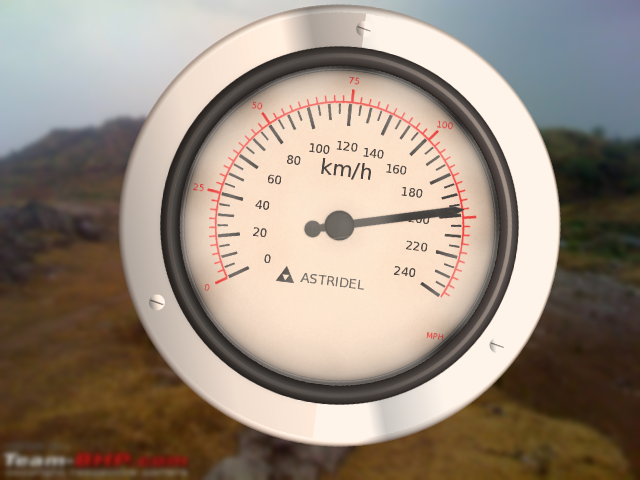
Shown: **197.5** km/h
